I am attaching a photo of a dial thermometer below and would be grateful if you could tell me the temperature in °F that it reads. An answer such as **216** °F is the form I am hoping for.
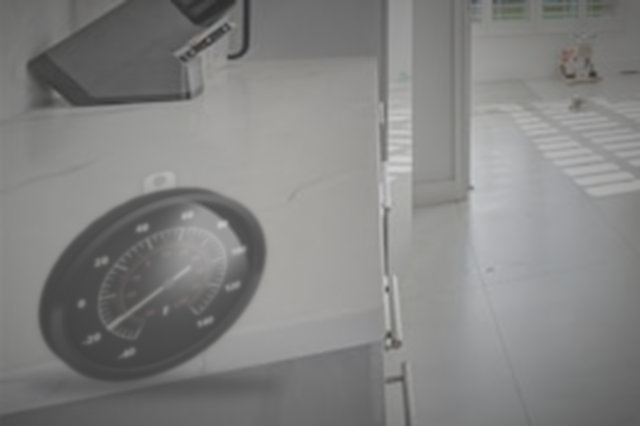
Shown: **-20** °F
